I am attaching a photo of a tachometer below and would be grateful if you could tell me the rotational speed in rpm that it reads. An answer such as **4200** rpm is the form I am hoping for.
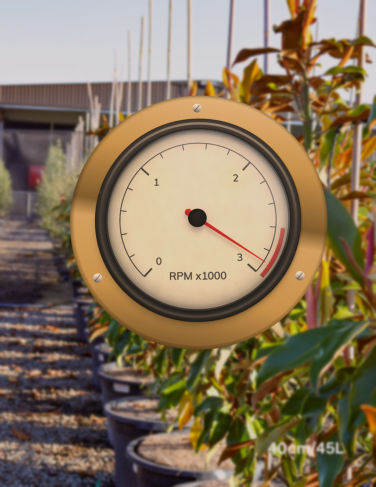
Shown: **2900** rpm
